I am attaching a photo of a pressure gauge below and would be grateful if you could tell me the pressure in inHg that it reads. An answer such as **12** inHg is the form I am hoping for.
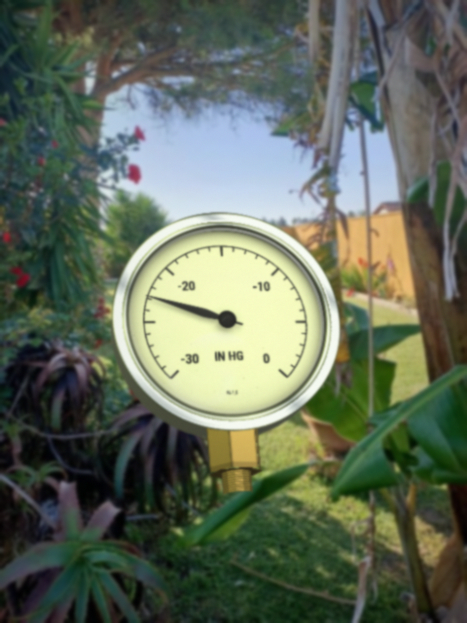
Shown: **-23** inHg
